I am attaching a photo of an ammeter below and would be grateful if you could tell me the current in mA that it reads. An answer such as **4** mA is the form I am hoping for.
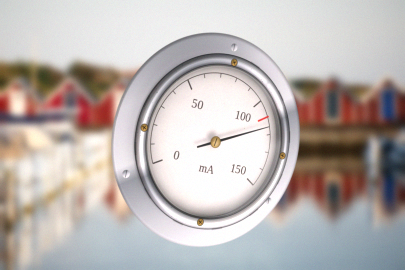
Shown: **115** mA
